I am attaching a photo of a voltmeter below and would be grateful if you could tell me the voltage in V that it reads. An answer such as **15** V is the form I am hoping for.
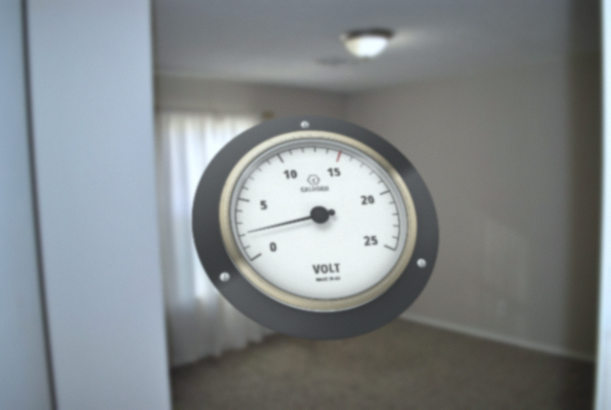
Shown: **2** V
